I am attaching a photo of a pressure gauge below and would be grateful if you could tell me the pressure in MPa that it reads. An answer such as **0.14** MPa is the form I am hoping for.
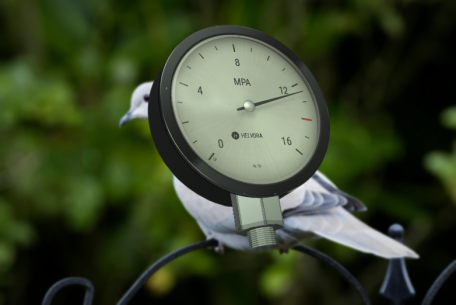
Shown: **12.5** MPa
